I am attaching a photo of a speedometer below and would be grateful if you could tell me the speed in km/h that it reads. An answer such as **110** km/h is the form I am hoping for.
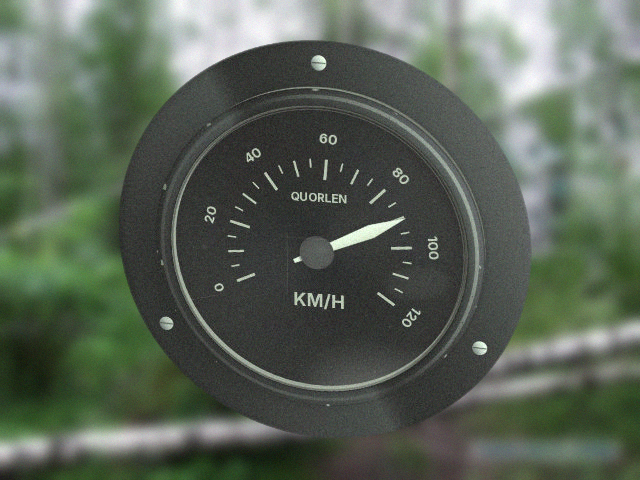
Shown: **90** km/h
